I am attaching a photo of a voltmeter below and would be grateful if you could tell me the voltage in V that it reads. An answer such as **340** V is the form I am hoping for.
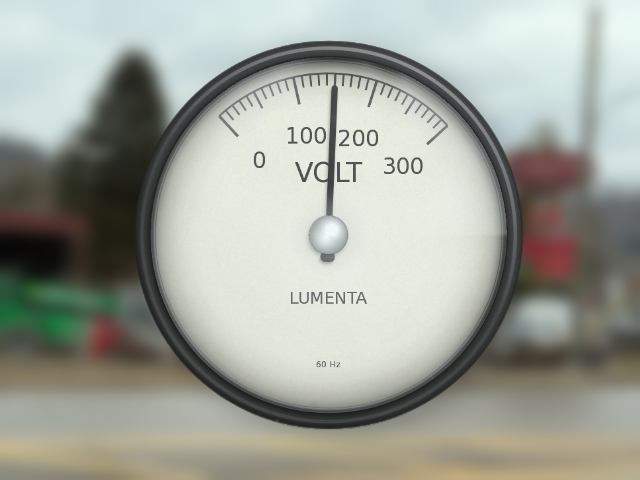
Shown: **150** V
